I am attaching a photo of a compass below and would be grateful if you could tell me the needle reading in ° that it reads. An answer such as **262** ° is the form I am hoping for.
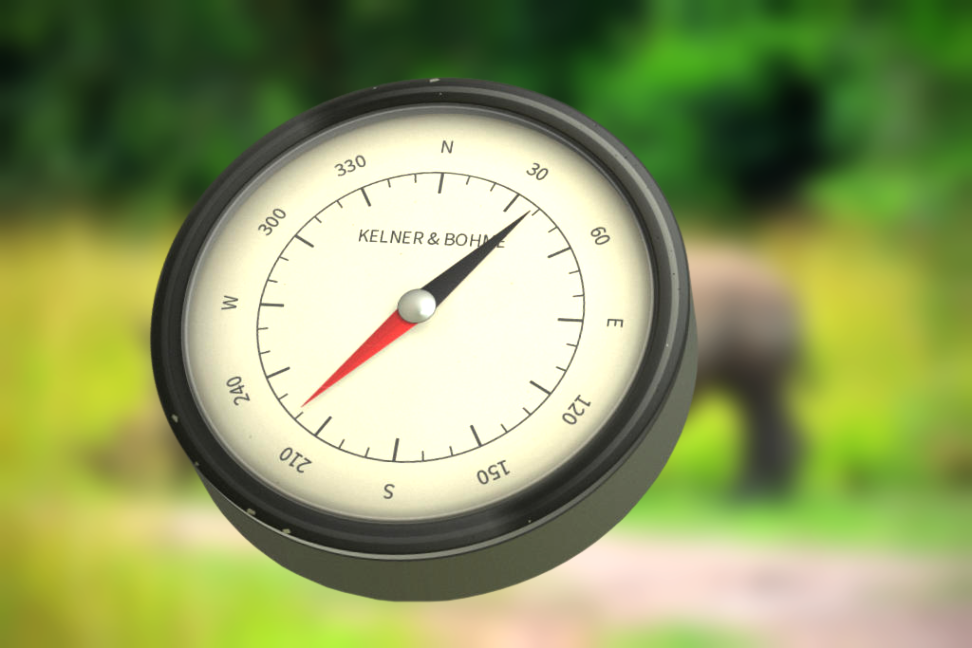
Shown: **220** °
